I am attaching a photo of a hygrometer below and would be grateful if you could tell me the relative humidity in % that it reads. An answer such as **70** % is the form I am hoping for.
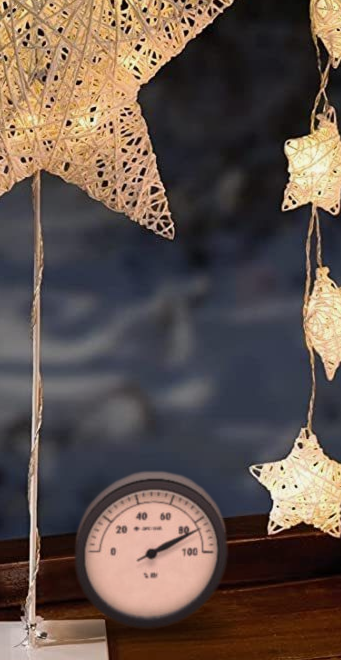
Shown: **84** %
